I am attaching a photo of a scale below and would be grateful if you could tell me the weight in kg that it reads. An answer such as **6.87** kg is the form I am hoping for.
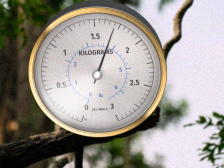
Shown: **1.7** kg
